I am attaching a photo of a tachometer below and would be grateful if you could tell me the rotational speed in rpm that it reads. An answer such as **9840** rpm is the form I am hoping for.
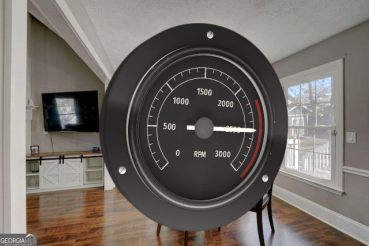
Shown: **2500** rpm
